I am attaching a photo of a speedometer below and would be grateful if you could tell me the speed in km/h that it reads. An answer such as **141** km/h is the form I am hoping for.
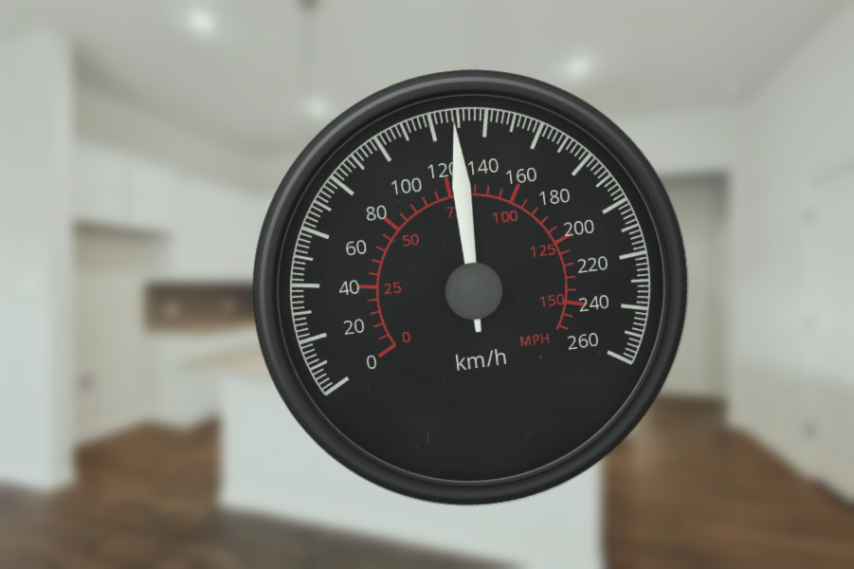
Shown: **128** km/h
